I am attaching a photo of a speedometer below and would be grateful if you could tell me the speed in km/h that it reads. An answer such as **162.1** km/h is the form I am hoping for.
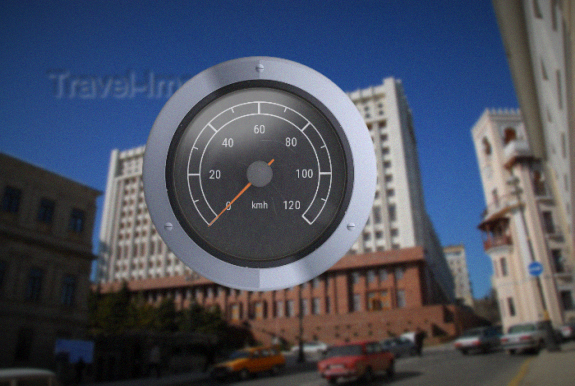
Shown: **0** km/h
